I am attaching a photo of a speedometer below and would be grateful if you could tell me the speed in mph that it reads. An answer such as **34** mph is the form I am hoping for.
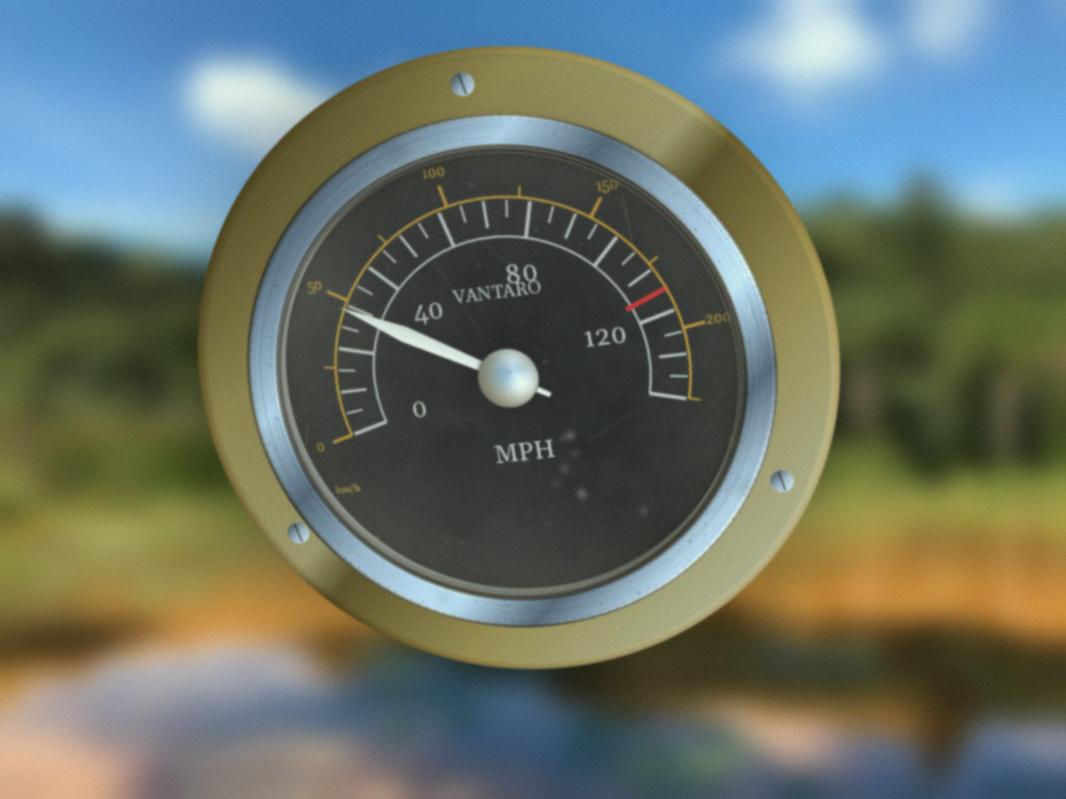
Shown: **30** mph
